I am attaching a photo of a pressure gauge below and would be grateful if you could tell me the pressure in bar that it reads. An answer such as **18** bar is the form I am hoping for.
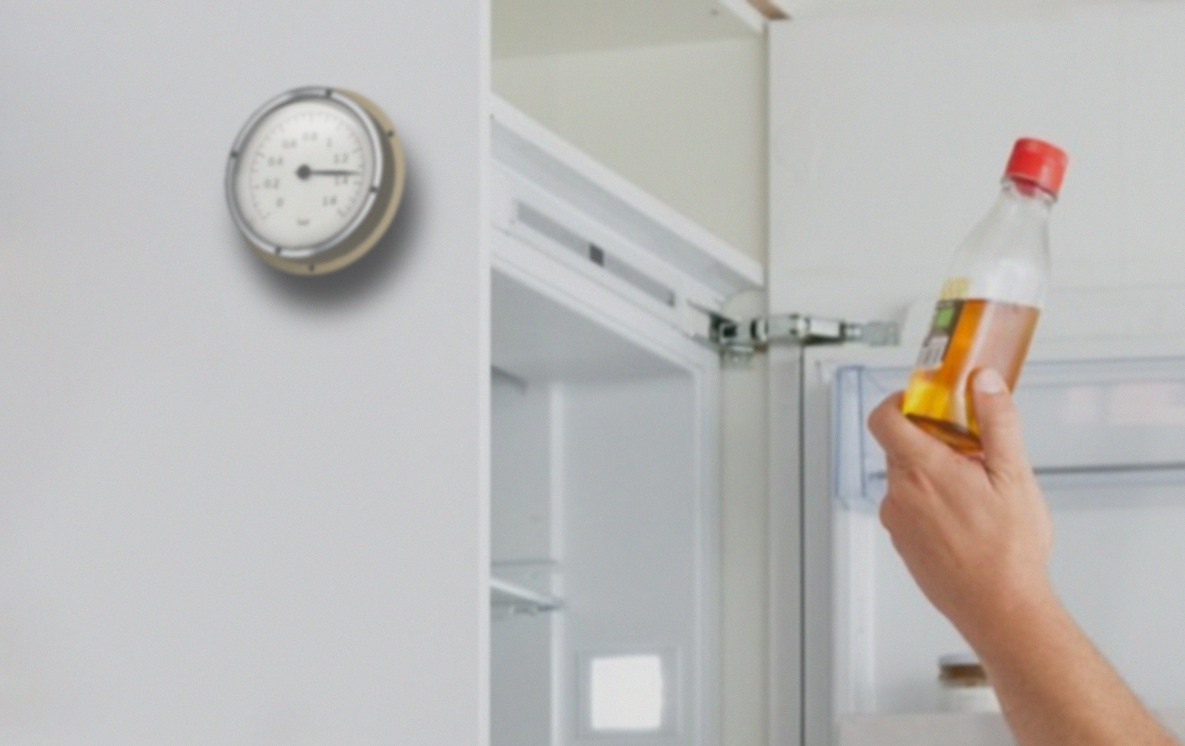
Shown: **1.35** bar
